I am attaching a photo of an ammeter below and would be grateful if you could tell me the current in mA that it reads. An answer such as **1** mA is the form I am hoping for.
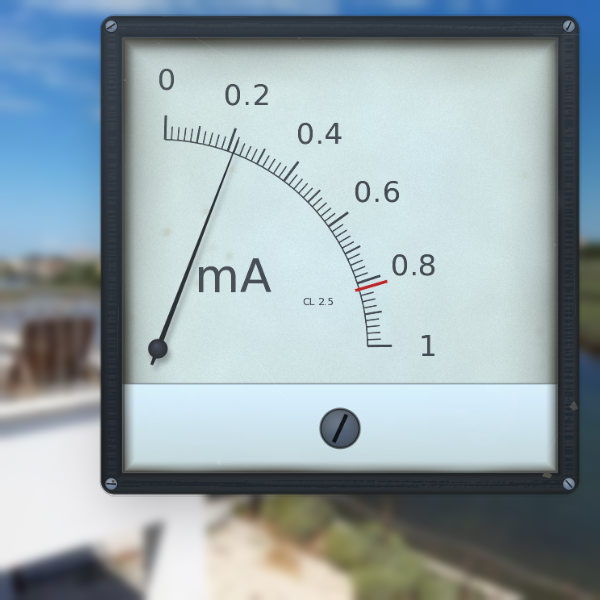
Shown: **0.22** mA
